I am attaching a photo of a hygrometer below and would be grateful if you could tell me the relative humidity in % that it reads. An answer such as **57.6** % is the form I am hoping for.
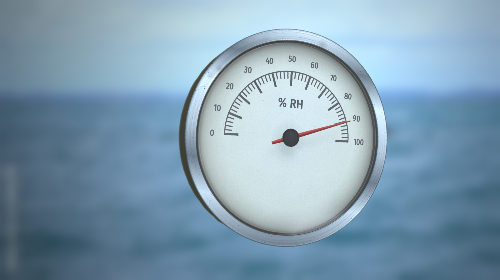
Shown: **90** %
